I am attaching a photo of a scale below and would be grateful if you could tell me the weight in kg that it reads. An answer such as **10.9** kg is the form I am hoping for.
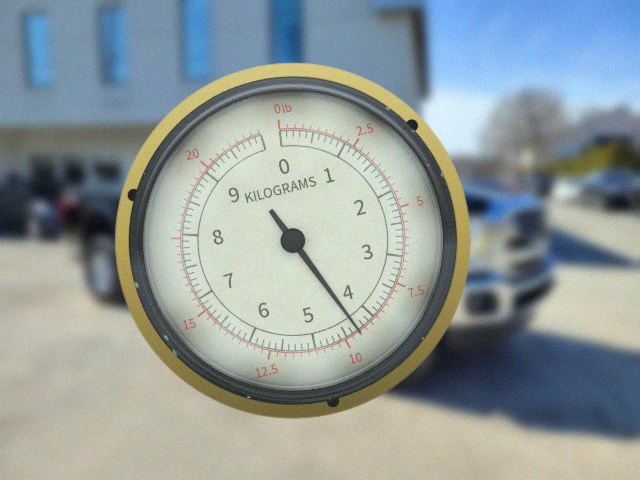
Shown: **4.3** kg
